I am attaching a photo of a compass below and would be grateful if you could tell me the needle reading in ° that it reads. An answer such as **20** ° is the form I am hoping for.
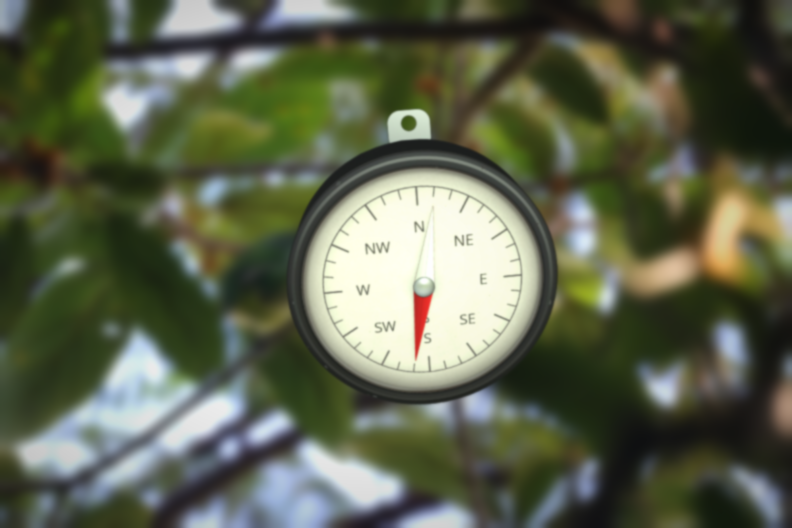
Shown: **190** °
